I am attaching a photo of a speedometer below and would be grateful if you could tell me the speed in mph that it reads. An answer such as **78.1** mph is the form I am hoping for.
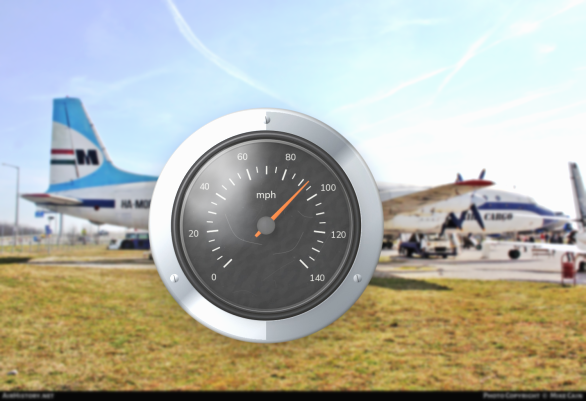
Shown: **92.5** mph
